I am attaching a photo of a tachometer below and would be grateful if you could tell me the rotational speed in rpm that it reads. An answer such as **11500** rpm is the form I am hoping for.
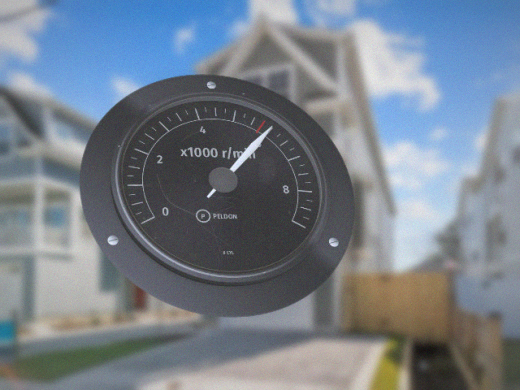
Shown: **6000** rpm
